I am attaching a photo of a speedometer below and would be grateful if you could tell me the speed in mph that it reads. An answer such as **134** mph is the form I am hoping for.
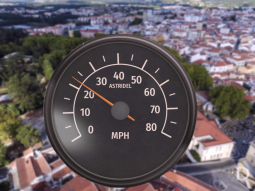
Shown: **22.5** mph
